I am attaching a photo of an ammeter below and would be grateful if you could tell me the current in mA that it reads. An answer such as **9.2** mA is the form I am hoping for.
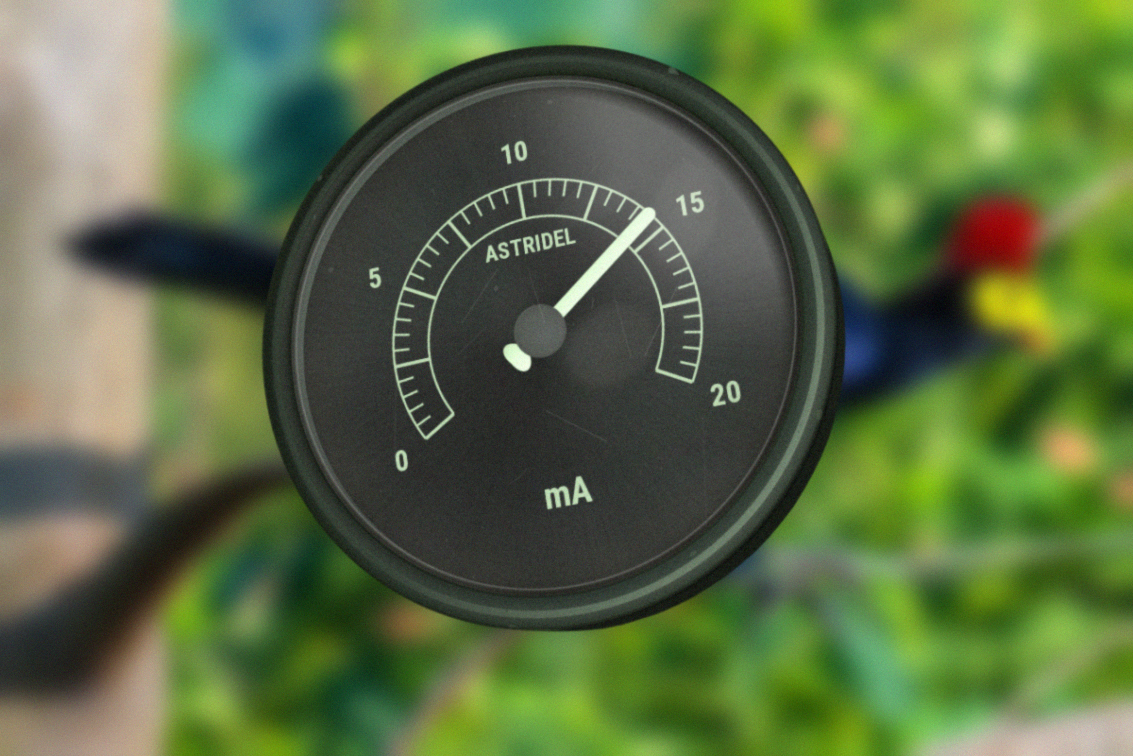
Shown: **14.5** mA
